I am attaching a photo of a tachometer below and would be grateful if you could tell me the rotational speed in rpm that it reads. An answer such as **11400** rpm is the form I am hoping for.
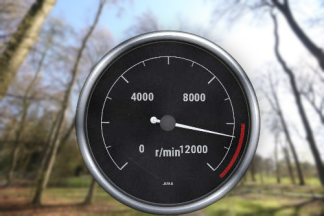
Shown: **10500** rpm
